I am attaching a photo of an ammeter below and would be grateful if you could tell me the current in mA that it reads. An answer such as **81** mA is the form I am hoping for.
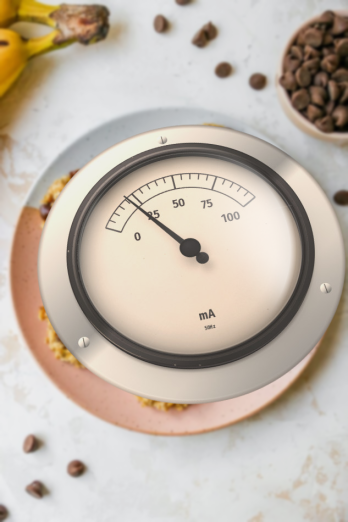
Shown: **20** mA
